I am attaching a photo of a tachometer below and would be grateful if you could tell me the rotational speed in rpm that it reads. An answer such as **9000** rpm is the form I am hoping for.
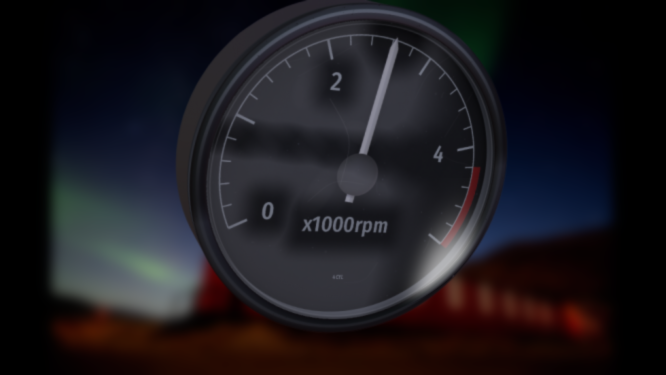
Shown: **2600** rpm
